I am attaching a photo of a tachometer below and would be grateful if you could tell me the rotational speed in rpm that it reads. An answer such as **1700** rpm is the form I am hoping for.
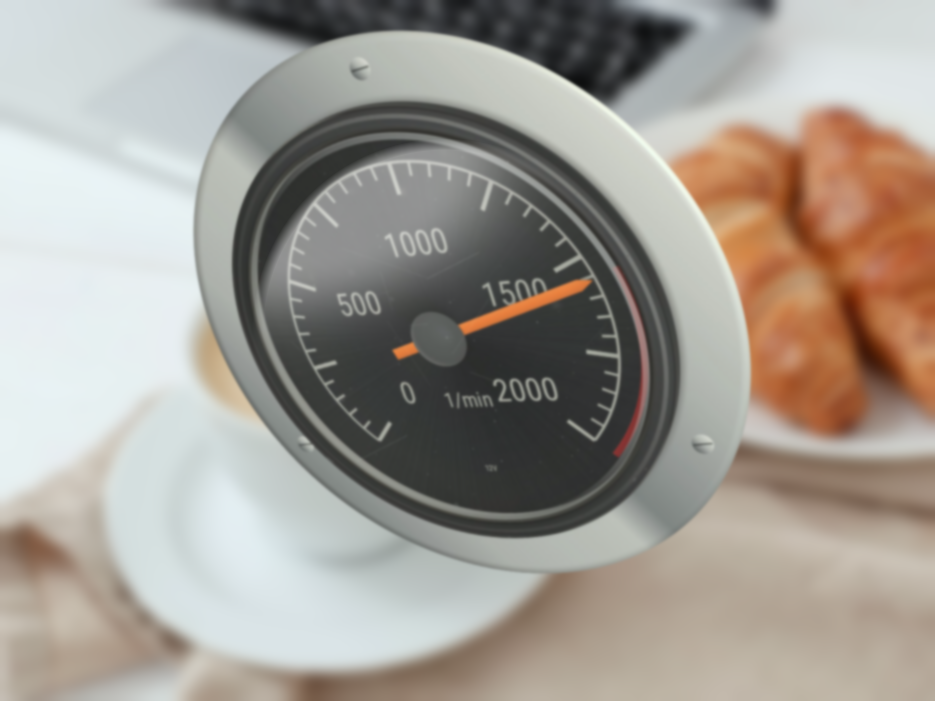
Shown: **1550** rpm
